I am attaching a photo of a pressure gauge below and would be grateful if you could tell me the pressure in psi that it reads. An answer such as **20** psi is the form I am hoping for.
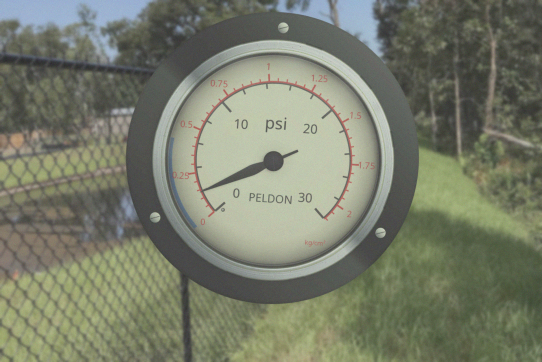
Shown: **2** psi
